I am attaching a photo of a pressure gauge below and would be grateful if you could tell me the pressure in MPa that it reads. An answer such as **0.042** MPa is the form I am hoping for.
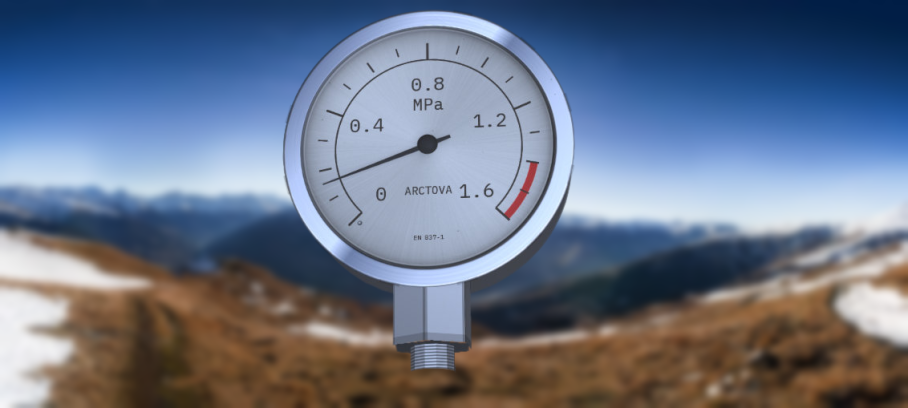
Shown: **0.15** MPa
